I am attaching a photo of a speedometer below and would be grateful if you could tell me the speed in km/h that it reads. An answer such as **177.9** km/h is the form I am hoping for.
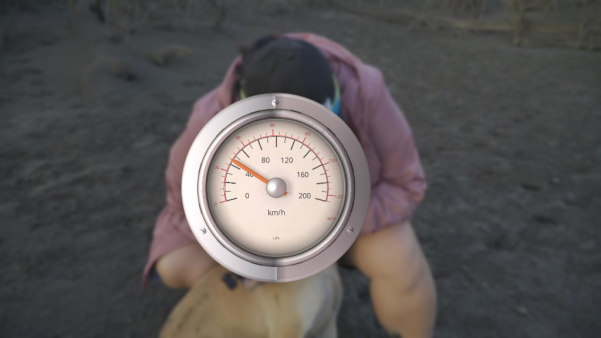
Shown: **45** km/h
